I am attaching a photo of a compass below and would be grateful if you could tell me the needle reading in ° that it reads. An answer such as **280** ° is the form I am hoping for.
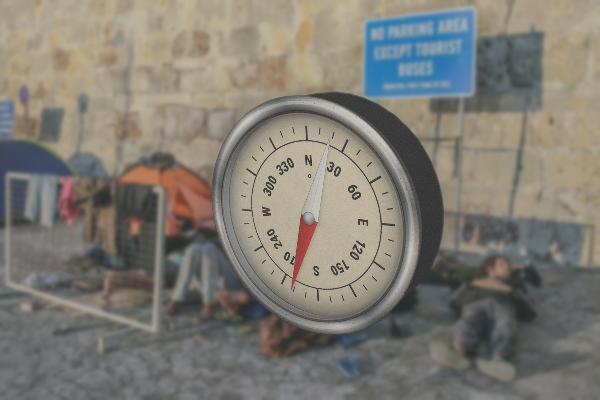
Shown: **200** °
